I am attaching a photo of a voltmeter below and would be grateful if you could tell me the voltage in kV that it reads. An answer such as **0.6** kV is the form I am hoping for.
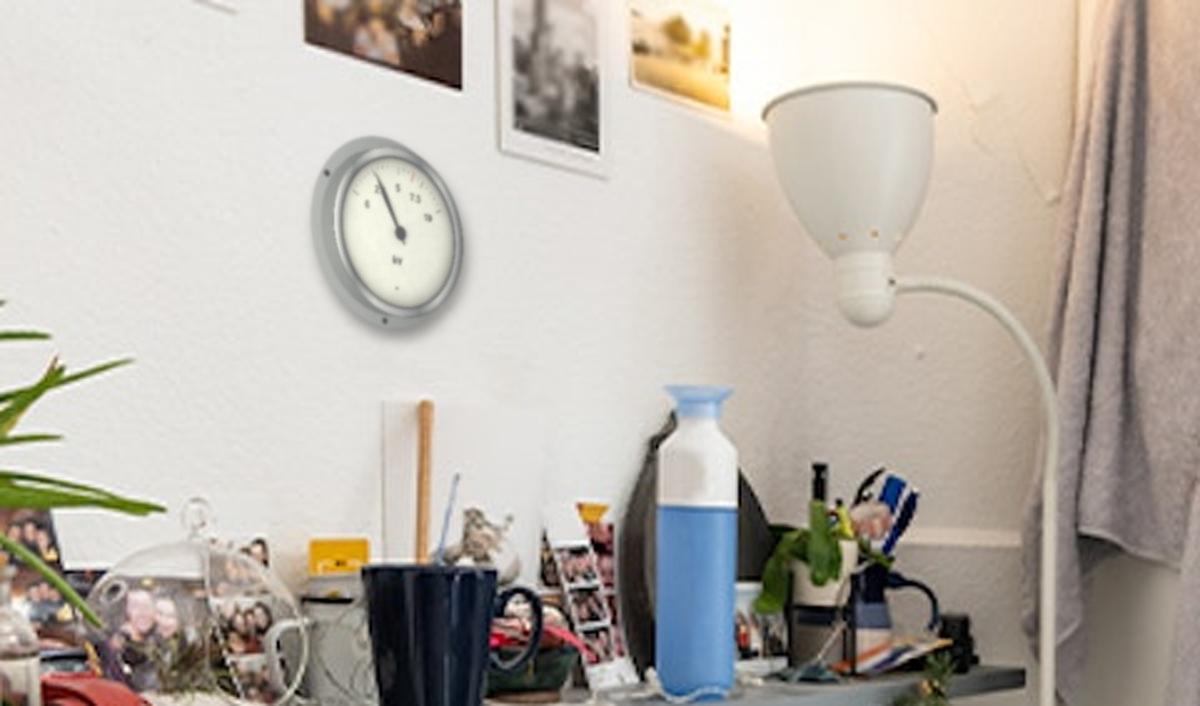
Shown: **2.5** kV
